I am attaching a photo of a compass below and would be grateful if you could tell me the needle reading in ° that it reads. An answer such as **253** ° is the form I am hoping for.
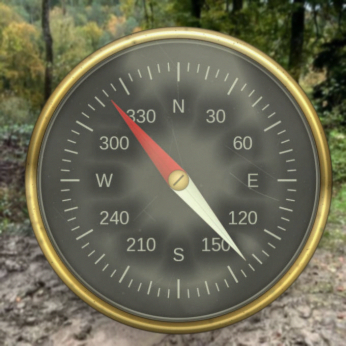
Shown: **320** °
